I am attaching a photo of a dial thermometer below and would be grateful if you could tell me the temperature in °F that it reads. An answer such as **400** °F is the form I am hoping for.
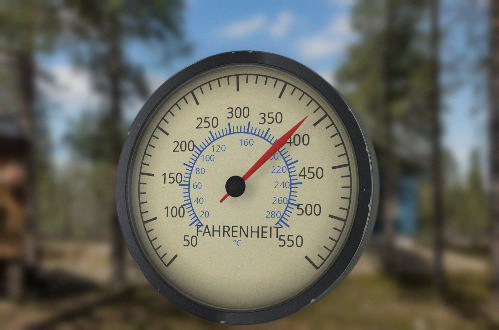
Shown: **390** °F
